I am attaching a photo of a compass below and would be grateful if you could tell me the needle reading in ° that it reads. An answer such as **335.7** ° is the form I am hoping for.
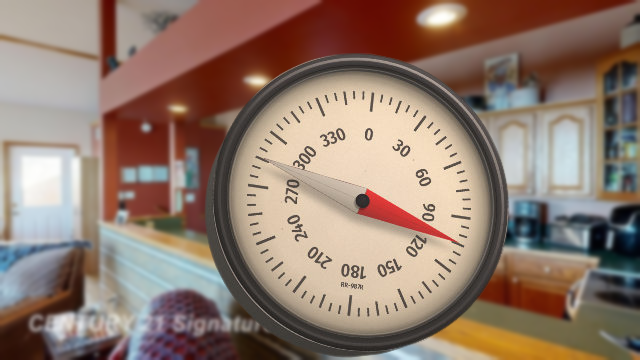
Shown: **105** °
